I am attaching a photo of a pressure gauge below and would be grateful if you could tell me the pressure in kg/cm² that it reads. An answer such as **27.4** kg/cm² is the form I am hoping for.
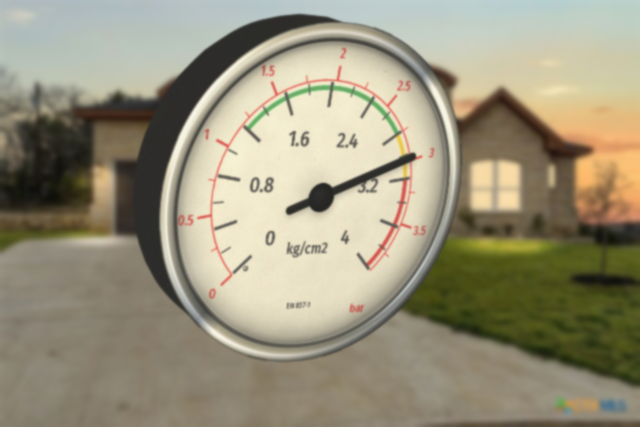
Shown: **3** kg/cm²
